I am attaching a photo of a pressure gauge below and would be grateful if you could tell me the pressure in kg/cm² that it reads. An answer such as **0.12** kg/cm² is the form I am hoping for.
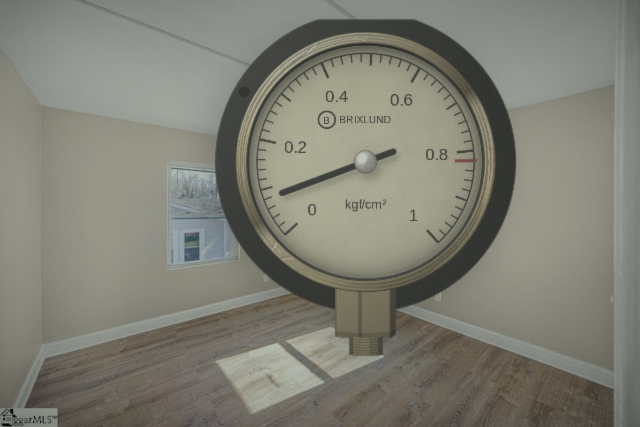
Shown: **0.08** kg/cm²
